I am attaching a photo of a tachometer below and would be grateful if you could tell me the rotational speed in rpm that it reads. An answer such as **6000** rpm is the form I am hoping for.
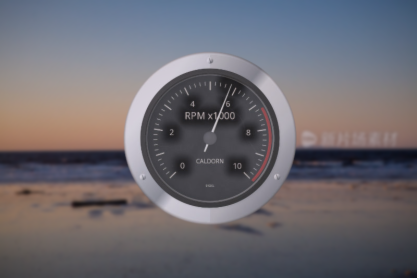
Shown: **5800** rpm
